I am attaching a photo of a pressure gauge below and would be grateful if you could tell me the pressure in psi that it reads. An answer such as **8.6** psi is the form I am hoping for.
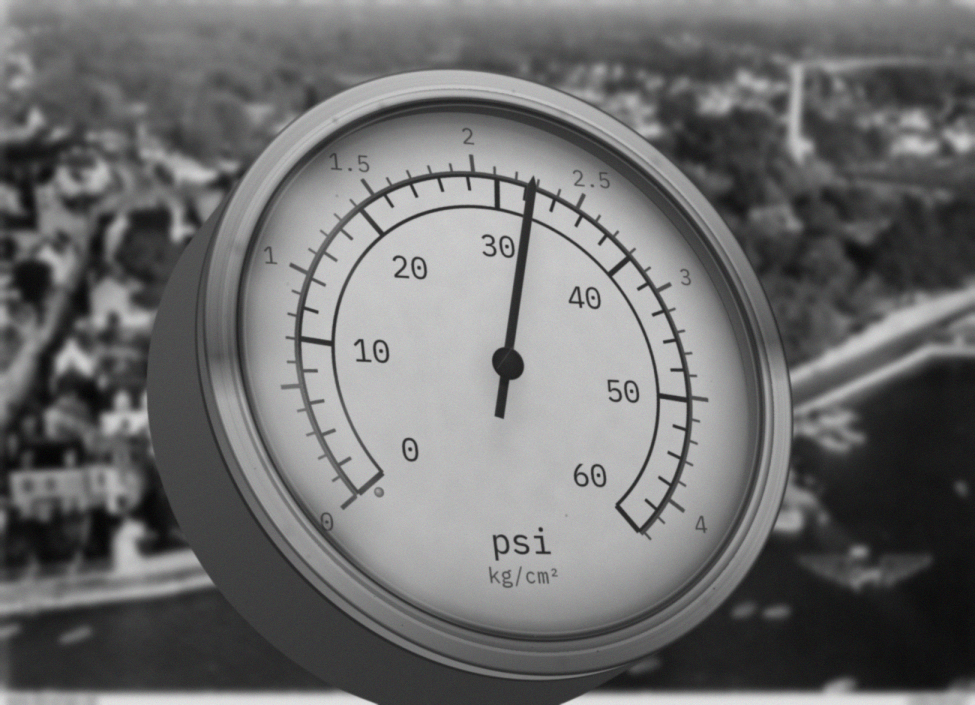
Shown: **32** psi
